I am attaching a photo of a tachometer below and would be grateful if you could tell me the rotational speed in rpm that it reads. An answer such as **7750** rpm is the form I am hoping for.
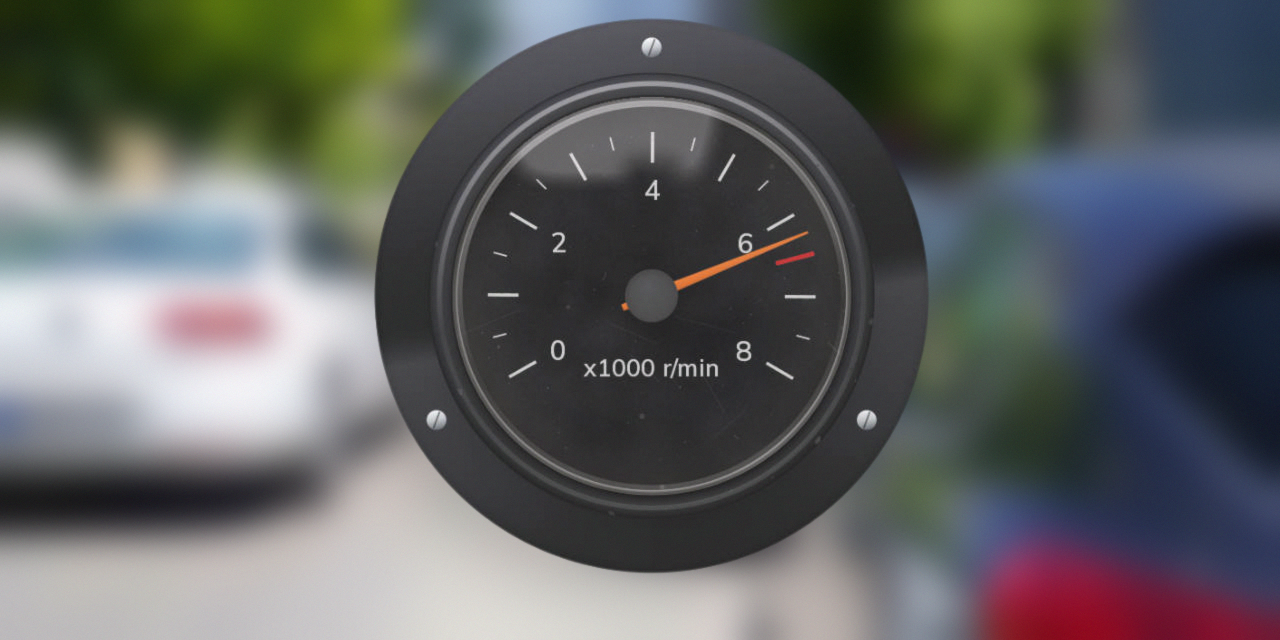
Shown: **6250** rpm
